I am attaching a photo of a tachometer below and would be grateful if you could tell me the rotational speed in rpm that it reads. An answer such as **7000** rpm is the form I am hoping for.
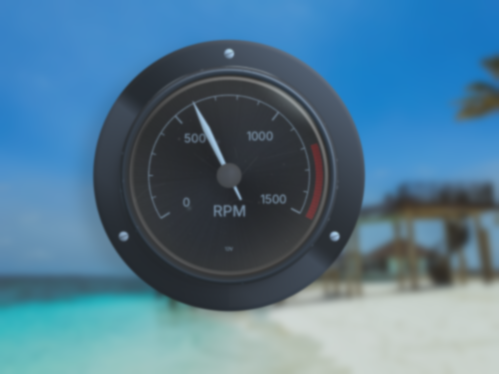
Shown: **600** rpm
